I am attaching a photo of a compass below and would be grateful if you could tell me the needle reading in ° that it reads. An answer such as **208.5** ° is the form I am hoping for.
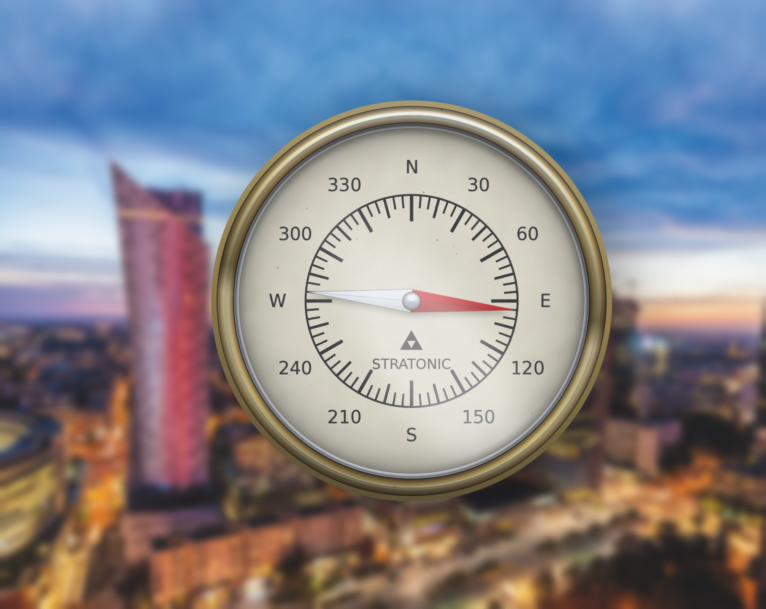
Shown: **95** °
